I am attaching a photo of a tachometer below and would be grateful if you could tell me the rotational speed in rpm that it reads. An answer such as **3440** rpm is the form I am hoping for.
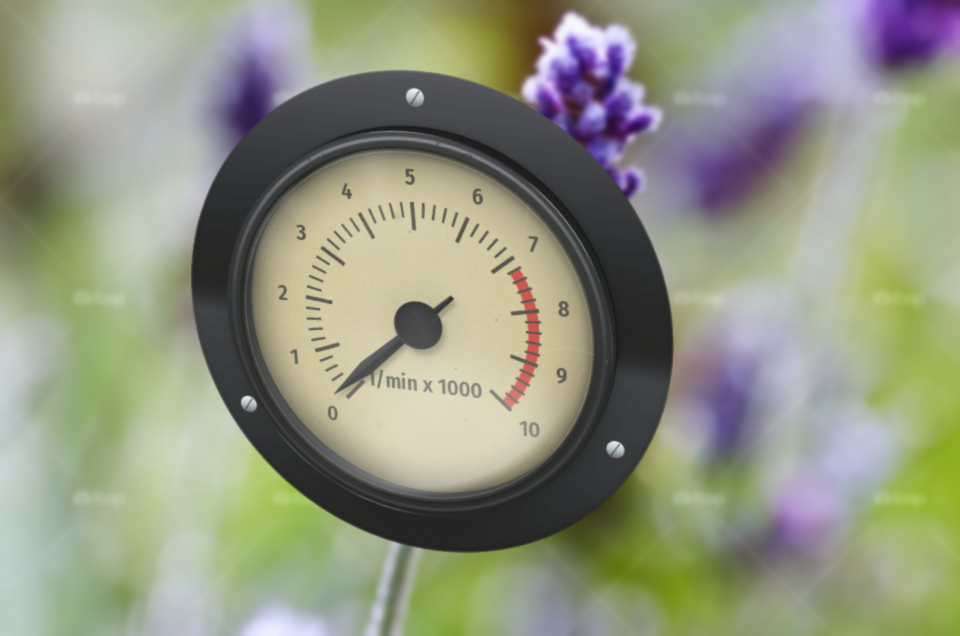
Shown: **200** rpm
